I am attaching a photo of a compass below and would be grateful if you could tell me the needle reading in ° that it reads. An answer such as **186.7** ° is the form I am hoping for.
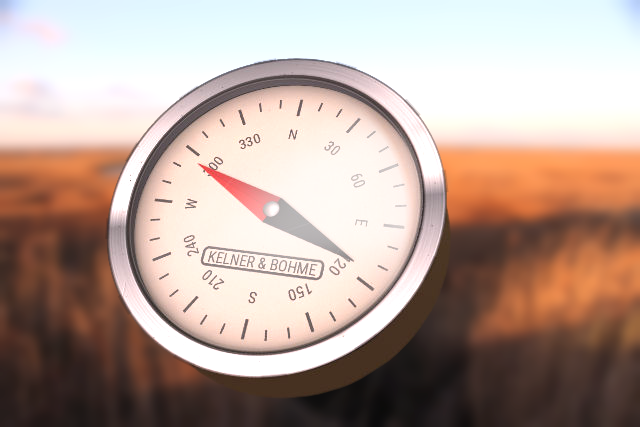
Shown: **295** °
